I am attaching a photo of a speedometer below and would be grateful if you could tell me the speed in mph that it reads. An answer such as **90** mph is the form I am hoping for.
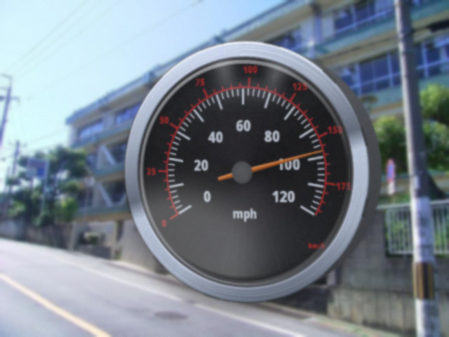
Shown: **98** mph
